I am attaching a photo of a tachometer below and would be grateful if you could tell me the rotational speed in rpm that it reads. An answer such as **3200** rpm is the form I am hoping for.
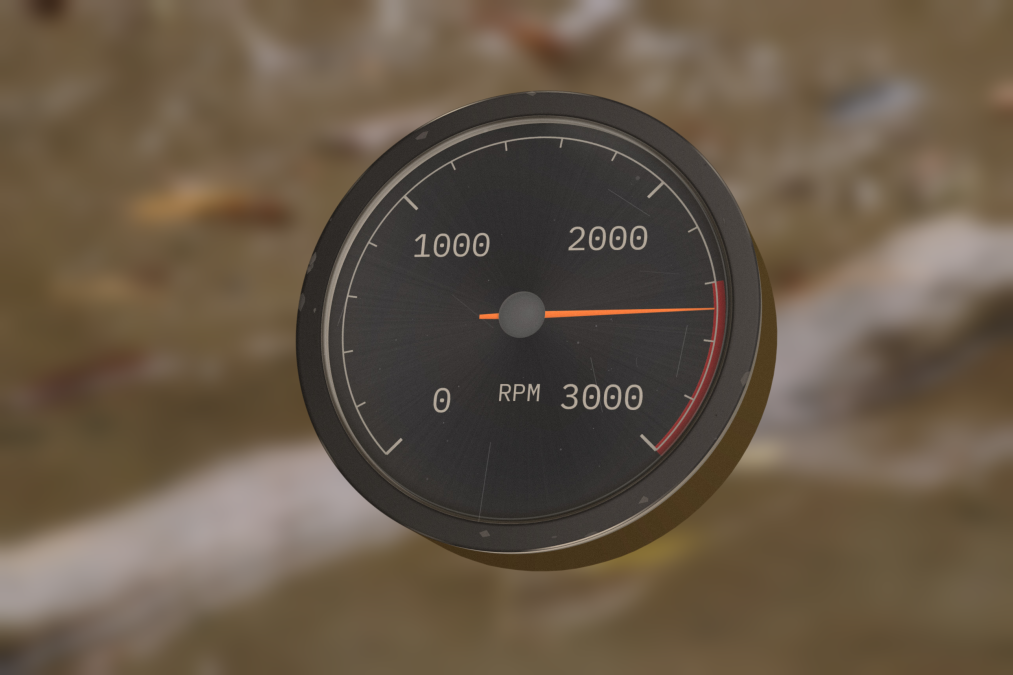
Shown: **2500** rpm
